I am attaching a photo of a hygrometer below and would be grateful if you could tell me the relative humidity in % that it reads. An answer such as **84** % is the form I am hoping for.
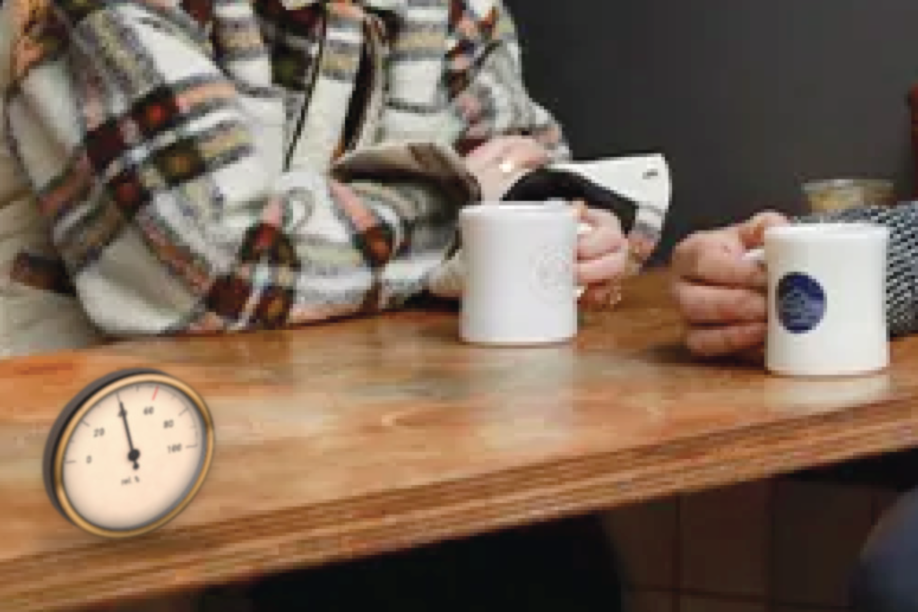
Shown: **40** %
